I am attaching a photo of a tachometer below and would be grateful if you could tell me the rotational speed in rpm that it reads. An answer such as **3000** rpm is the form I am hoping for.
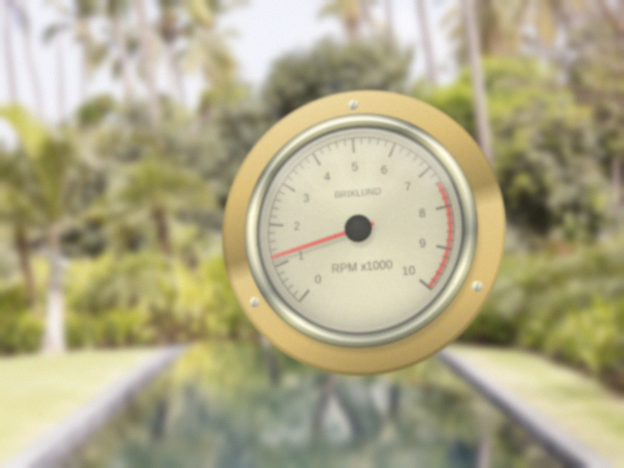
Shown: **1200** rpm
